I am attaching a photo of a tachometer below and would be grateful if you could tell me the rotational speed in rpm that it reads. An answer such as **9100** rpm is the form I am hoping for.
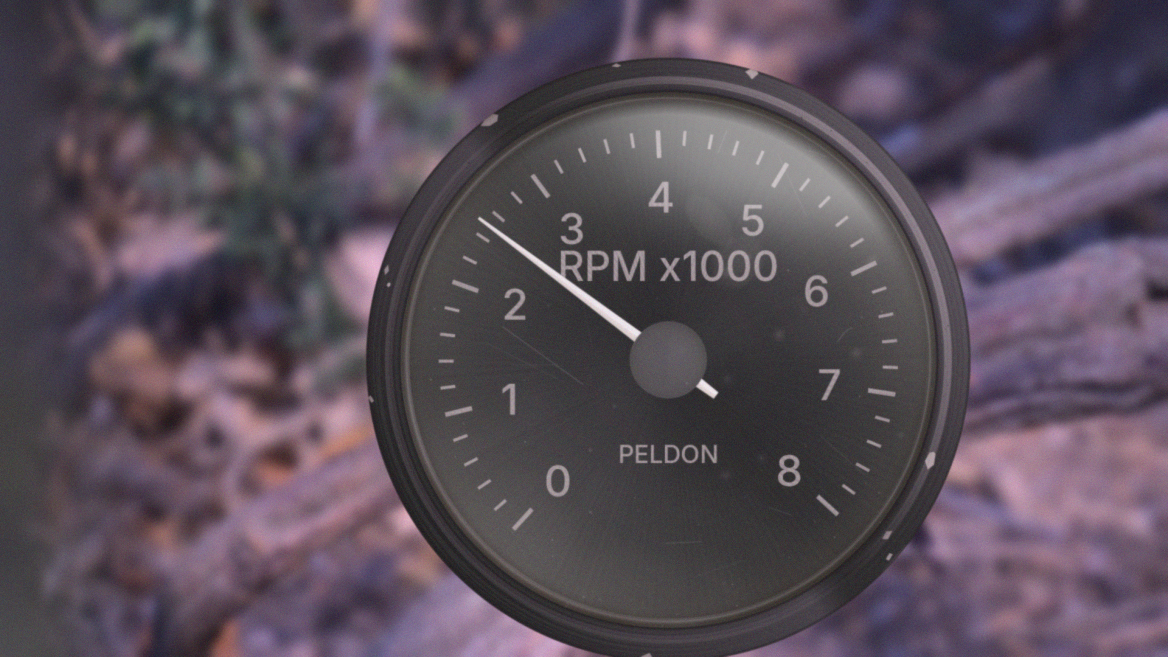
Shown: **2500** rpm
